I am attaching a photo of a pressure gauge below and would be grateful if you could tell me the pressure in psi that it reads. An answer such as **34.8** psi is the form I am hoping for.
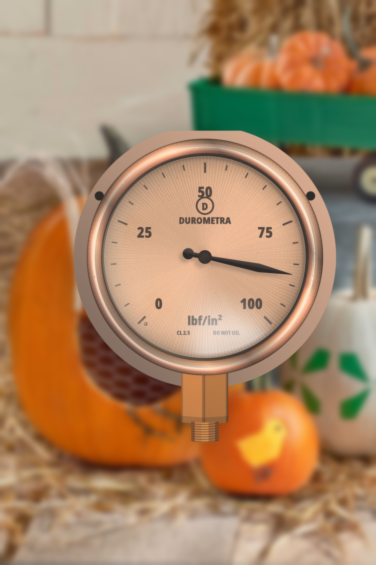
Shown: **87.5** psi
